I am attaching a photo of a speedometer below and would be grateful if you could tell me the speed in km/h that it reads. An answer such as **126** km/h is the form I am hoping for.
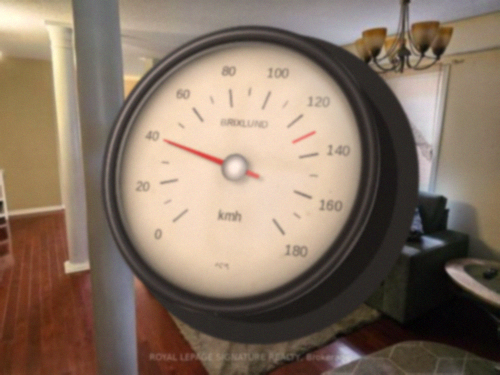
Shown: **40** km/h
